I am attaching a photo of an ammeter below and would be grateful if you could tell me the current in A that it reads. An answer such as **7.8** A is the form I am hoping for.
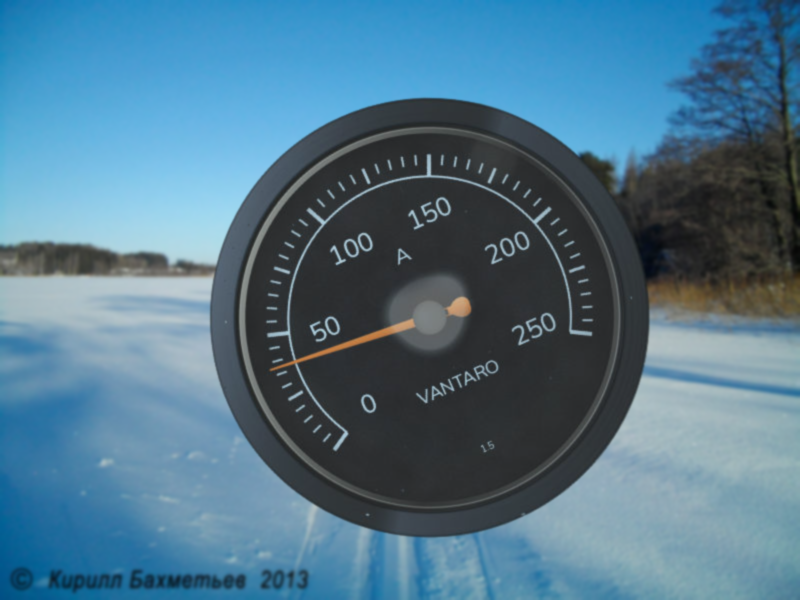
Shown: **37.5** A
